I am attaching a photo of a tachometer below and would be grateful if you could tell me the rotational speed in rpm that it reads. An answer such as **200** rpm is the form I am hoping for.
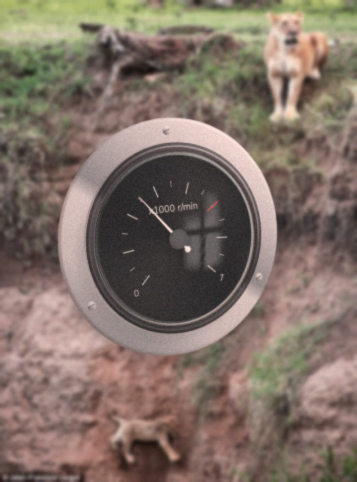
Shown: **2500** rpm
